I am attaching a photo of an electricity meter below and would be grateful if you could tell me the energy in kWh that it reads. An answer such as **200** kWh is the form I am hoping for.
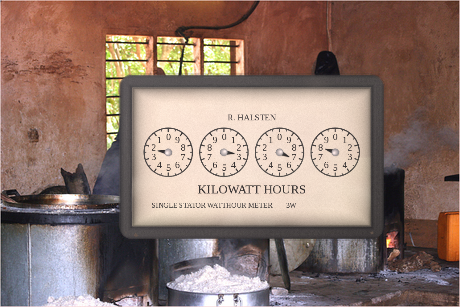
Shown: **2268** kWh
